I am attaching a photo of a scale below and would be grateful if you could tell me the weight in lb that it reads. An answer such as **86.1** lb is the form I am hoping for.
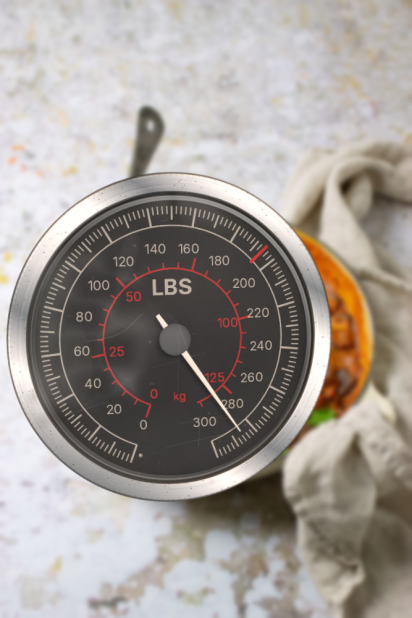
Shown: **286** lb
